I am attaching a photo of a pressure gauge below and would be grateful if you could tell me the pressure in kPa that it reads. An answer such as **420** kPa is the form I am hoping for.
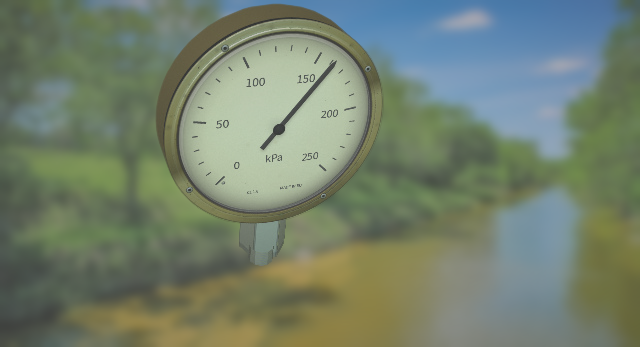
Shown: **160** kPa
